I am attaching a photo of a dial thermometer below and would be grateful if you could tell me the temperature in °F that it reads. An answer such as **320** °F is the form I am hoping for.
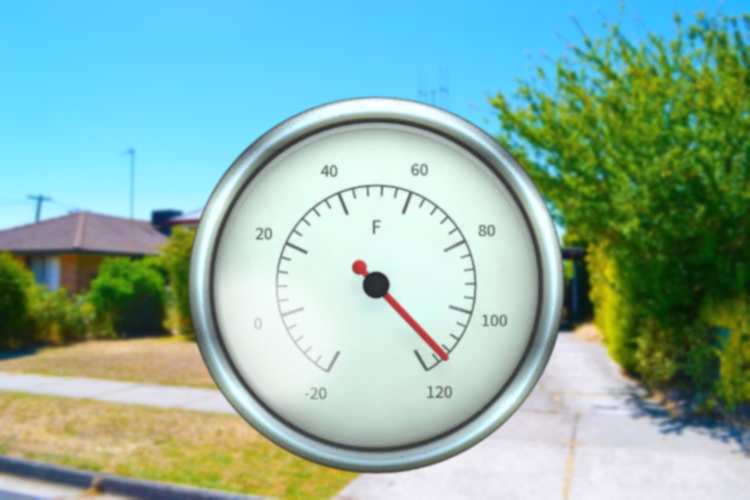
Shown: **114** °F
